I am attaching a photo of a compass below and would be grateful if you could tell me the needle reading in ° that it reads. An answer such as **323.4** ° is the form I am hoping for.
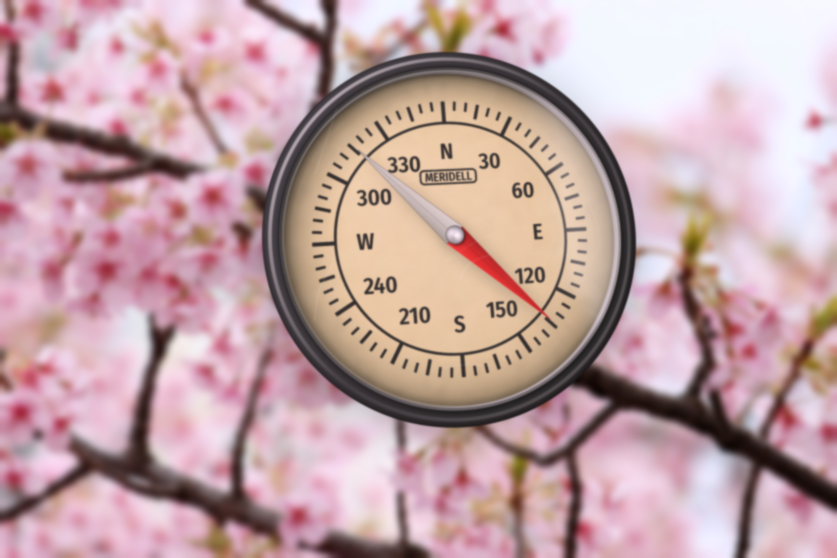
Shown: **135** °
